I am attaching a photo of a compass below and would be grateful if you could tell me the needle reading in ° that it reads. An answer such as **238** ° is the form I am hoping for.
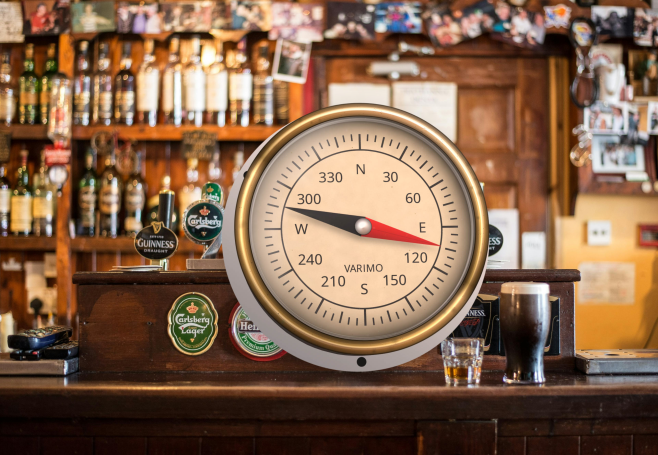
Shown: **105** °
